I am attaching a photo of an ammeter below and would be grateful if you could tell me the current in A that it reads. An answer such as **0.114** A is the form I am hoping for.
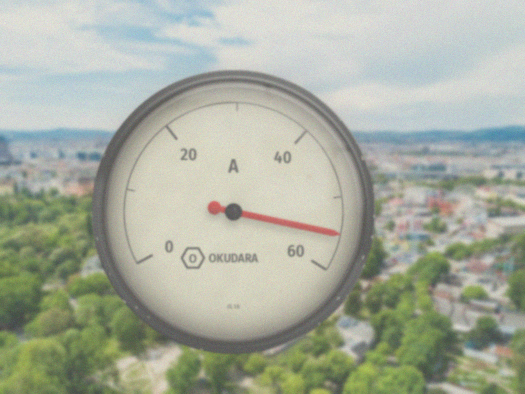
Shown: **55** A
